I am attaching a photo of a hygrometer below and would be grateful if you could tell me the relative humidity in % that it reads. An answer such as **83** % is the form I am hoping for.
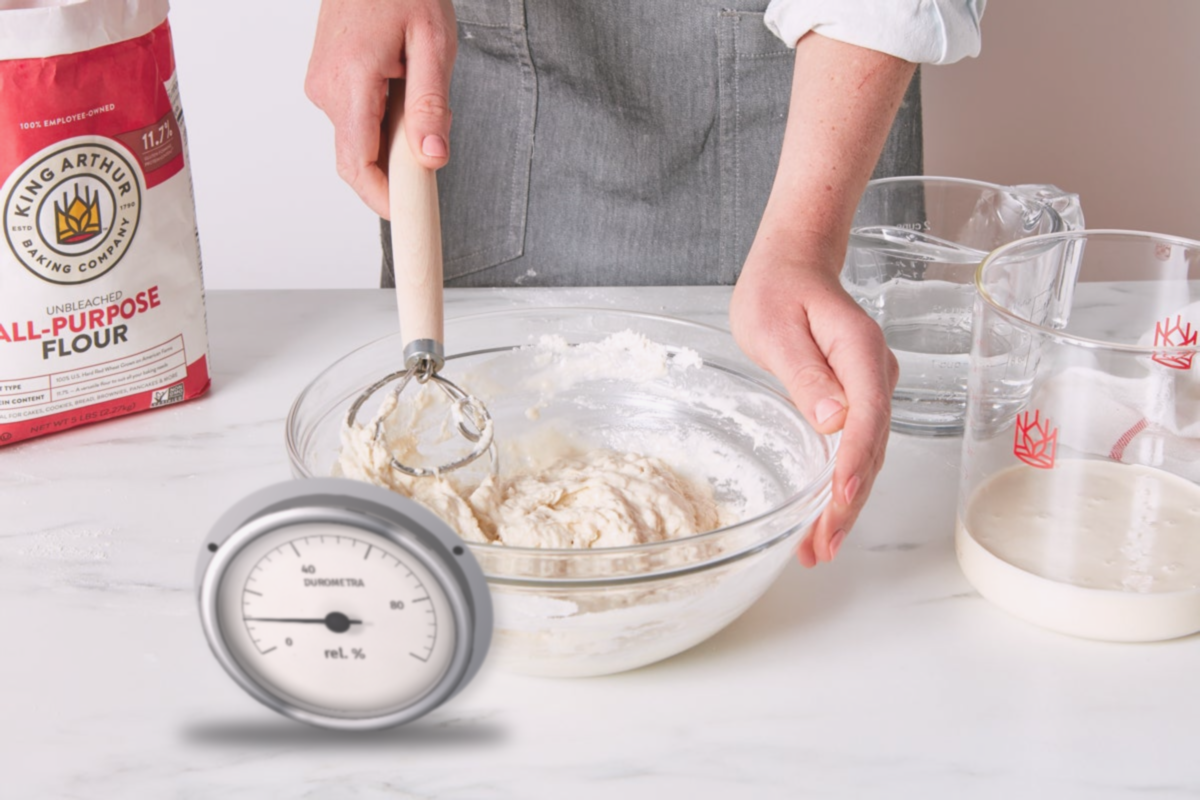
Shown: **12** %
